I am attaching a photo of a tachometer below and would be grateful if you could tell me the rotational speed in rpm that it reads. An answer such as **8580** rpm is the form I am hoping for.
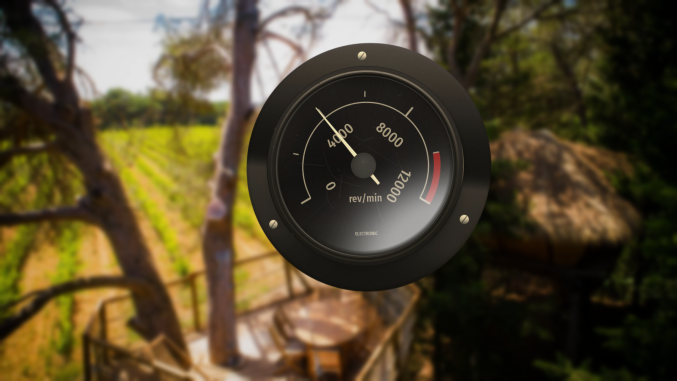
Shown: **4000** rpm
